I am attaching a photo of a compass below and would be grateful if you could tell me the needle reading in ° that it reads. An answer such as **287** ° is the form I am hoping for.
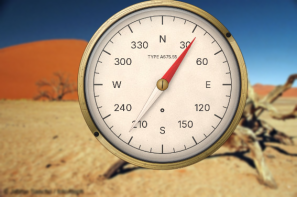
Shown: **35** °
